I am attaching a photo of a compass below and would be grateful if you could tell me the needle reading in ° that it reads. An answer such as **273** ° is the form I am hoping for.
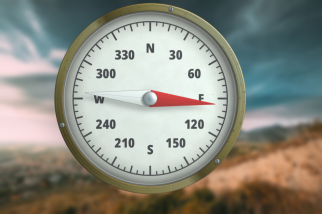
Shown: **95** °
